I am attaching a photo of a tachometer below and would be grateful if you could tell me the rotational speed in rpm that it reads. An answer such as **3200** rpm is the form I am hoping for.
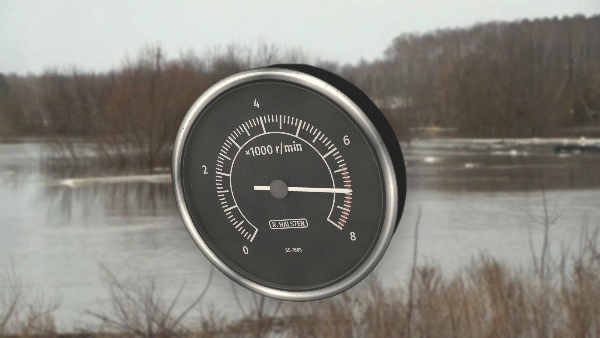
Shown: **7000** rpm
